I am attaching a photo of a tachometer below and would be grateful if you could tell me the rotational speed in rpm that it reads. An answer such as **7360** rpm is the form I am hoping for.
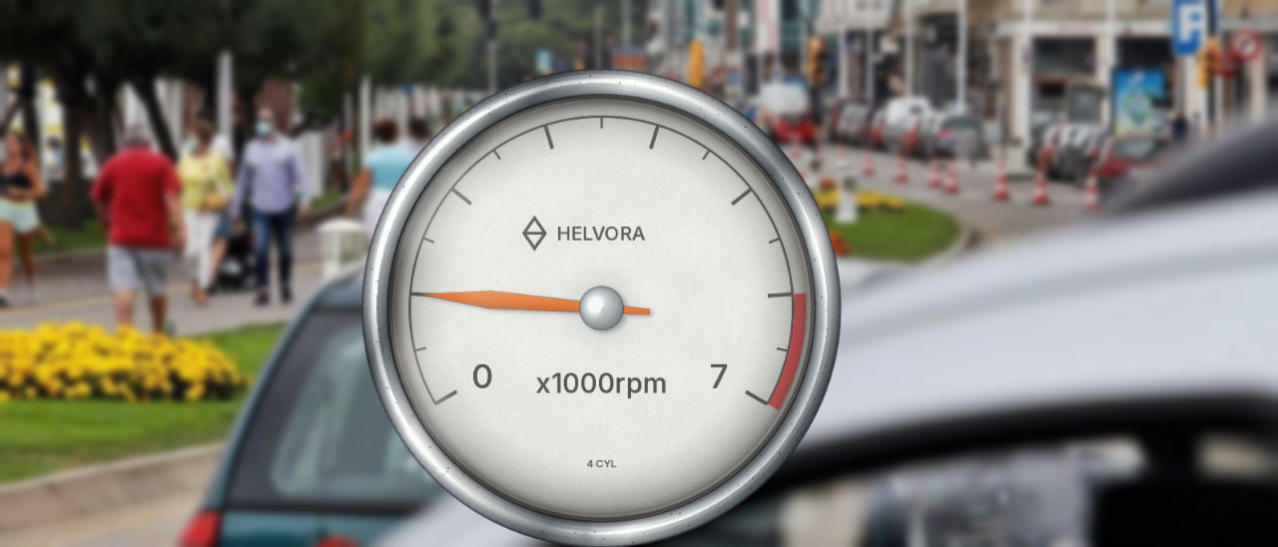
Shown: **1000** rpm
